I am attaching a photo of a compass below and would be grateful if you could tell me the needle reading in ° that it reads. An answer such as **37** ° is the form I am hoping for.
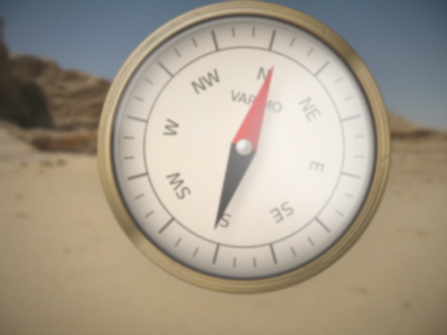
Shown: **5** °
